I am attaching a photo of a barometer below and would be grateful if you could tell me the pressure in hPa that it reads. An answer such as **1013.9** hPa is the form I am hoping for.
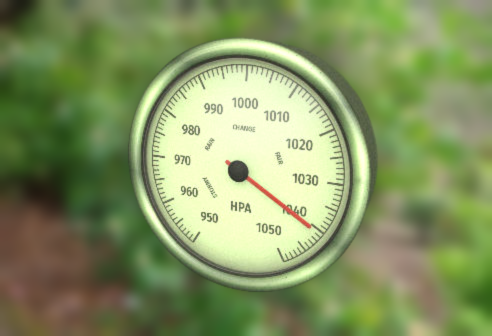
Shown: **1040** hPa
